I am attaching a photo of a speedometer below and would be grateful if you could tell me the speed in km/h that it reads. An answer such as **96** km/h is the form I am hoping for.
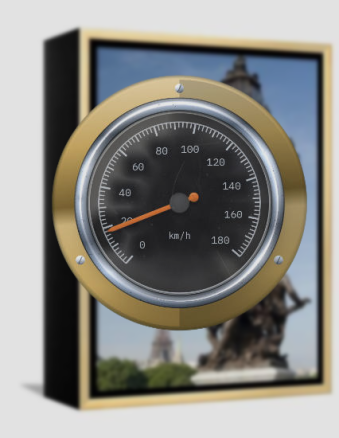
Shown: **18** km/h
